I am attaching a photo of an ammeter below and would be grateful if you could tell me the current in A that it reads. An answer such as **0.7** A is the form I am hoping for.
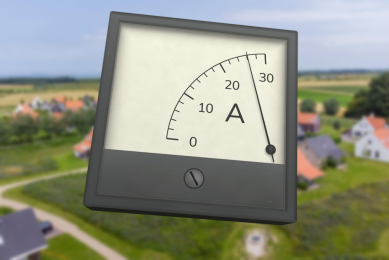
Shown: **26** A
